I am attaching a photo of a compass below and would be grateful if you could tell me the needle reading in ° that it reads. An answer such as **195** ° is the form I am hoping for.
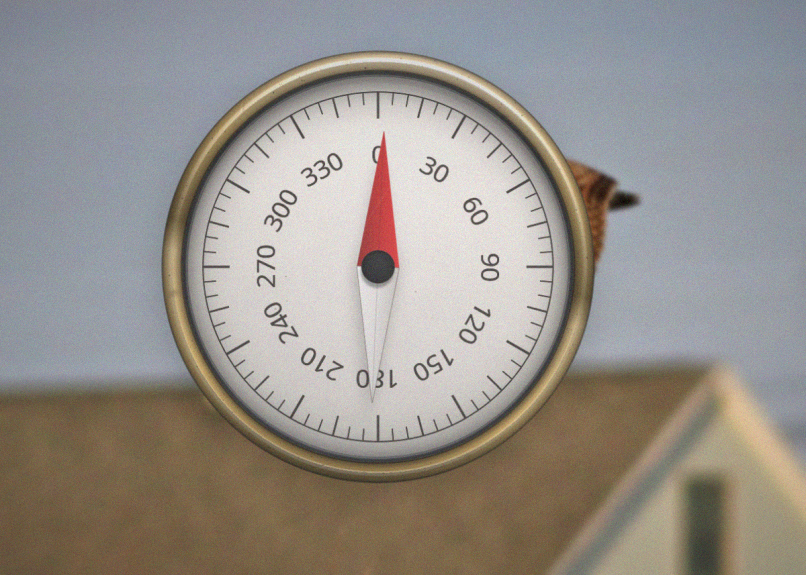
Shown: **2.5** °
